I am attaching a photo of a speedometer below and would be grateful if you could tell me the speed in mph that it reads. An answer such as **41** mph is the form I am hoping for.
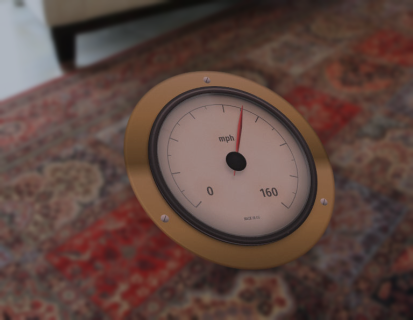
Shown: **90** mph
